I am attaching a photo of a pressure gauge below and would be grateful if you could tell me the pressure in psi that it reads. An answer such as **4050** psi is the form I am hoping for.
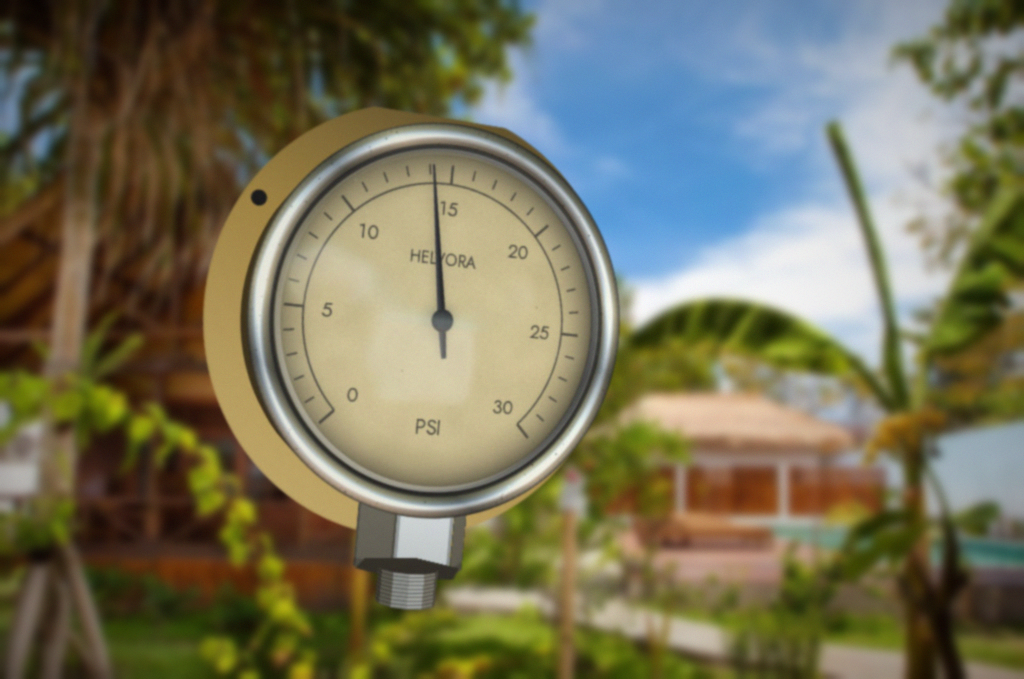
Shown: **14** psi
